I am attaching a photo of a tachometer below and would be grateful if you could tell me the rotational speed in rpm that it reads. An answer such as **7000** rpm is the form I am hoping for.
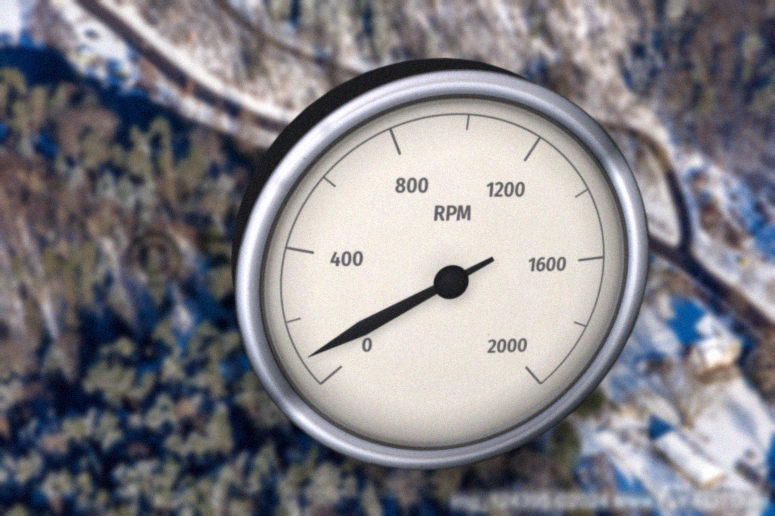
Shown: **100** rpm
